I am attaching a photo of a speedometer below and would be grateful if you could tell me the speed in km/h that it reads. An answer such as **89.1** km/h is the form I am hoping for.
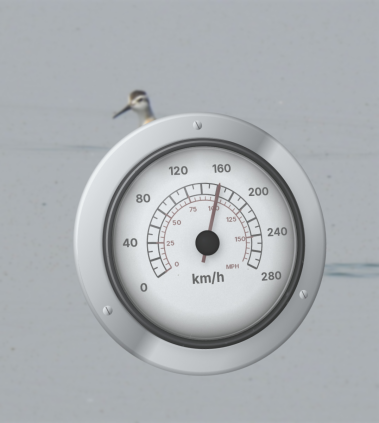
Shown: **160** km/h
